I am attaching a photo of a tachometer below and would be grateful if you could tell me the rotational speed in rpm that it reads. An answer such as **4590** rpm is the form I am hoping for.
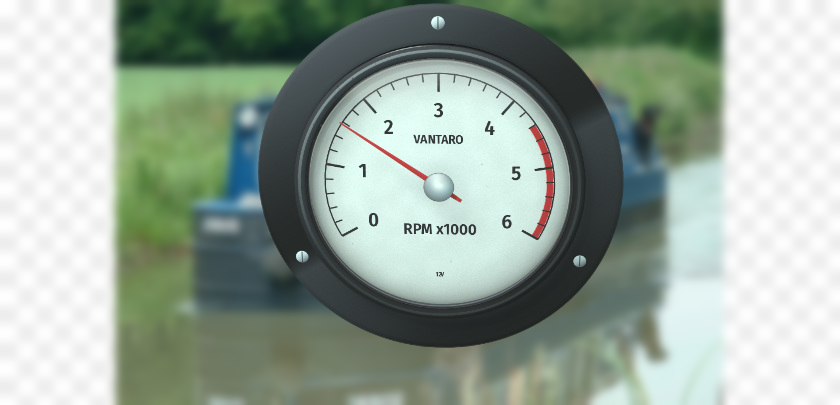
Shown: **1600** rpm
